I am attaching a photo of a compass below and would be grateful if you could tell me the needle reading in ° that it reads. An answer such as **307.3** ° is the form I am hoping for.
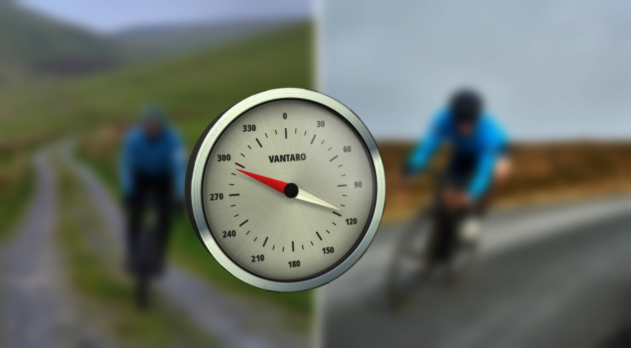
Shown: **295** °
